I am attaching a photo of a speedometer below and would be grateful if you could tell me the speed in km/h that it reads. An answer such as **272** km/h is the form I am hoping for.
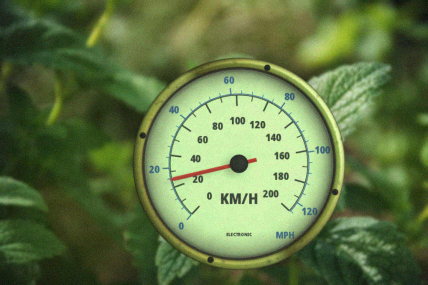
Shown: **25** km/h
